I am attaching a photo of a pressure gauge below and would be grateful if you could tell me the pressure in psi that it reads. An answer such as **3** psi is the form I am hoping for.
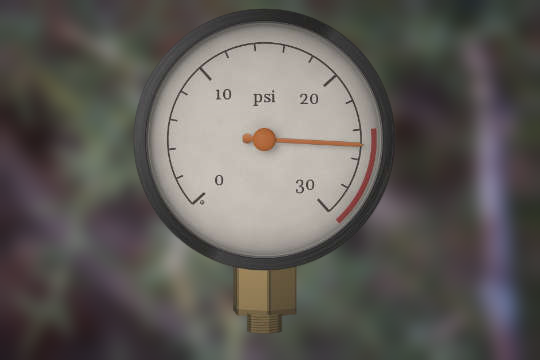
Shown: **25** psi
